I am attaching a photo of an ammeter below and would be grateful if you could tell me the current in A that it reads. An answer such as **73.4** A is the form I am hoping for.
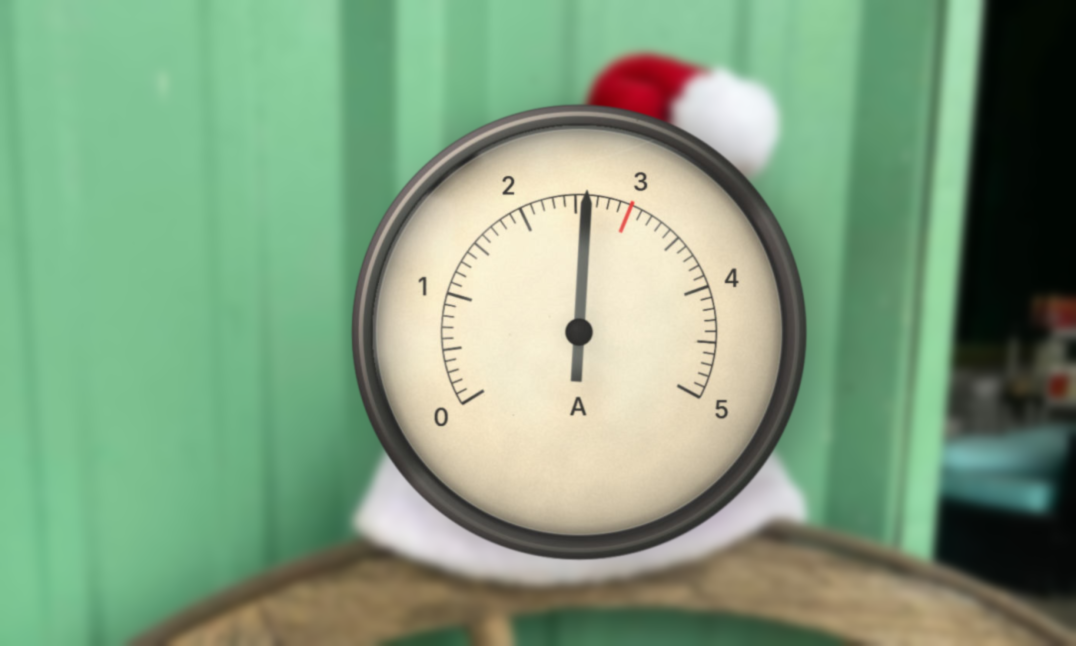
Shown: **2.6** A
